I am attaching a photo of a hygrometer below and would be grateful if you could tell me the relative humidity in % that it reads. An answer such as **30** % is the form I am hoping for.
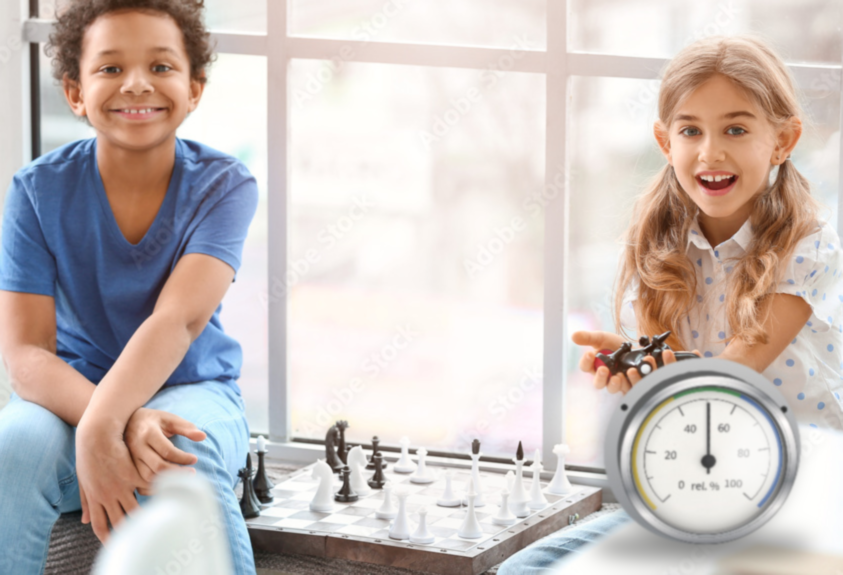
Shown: **50** %
